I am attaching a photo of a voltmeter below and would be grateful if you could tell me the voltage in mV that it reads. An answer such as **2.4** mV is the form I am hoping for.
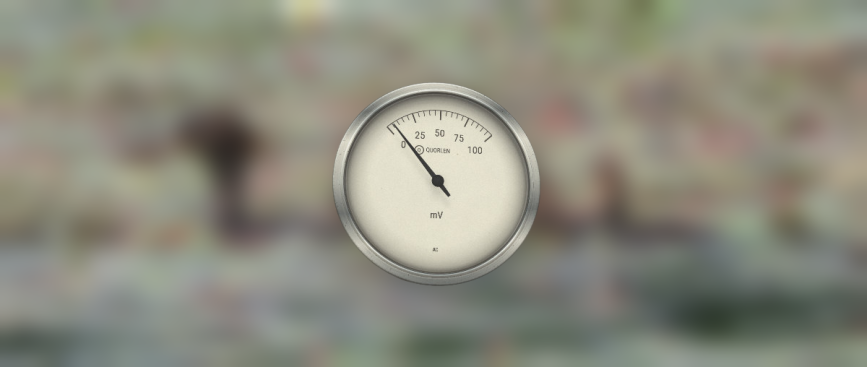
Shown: **5** mV
